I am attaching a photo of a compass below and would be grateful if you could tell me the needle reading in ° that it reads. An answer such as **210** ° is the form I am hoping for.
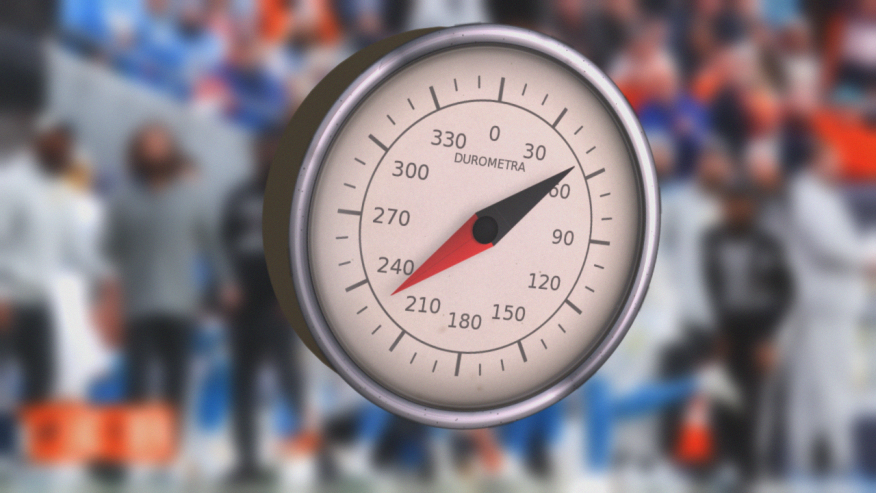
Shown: **230** °
